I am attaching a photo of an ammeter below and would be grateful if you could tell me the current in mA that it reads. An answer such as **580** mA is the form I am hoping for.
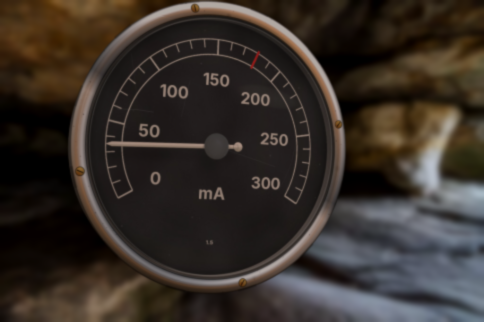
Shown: **35** mA
